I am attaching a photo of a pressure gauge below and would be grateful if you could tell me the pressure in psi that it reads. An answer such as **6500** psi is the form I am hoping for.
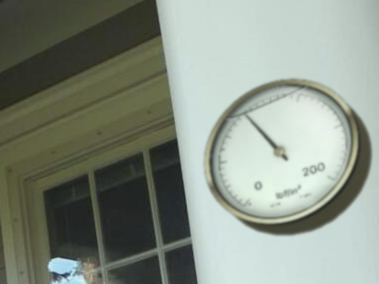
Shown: **80** psi
